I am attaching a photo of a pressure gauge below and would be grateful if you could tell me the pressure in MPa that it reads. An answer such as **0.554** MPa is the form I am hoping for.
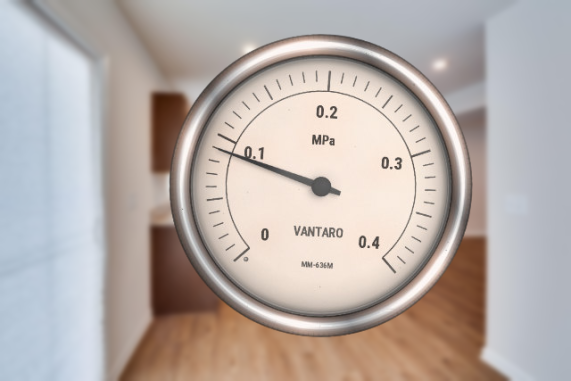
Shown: **0.09** MPa
